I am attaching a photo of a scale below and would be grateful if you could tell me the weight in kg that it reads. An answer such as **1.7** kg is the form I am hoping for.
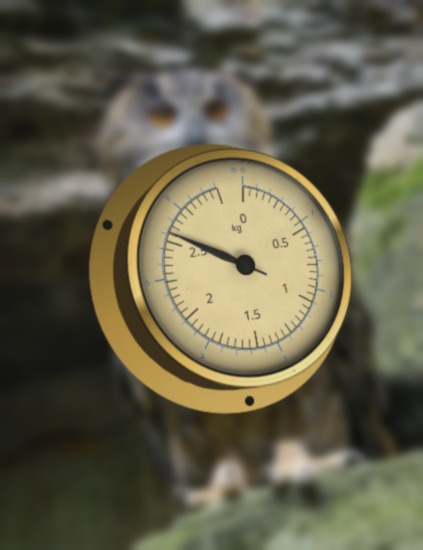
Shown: **2.55** kg
